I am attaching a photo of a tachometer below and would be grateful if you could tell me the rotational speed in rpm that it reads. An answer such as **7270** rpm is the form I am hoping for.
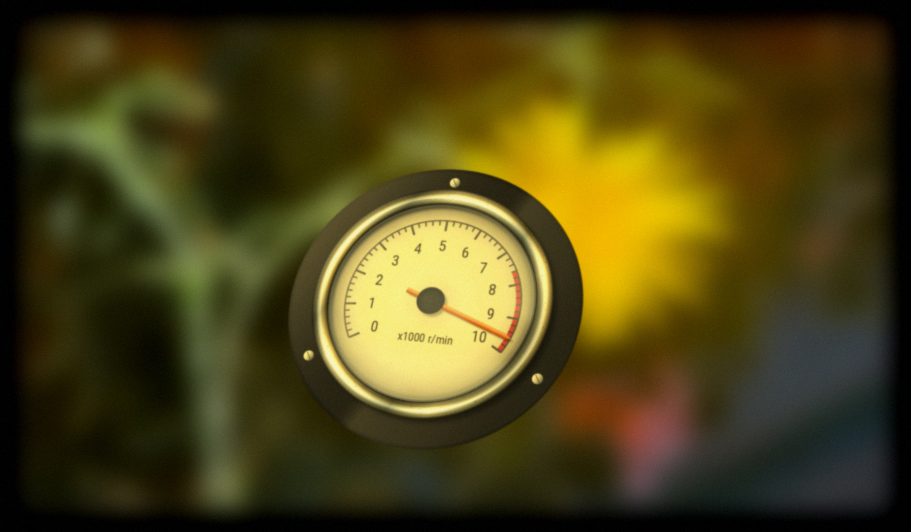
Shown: **9600** rpm
